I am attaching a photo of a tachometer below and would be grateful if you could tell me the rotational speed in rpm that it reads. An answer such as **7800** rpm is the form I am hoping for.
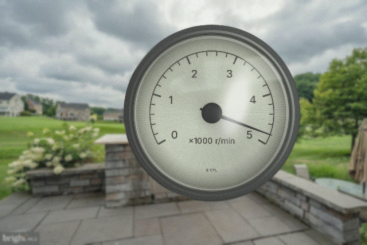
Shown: **4800** rpm
